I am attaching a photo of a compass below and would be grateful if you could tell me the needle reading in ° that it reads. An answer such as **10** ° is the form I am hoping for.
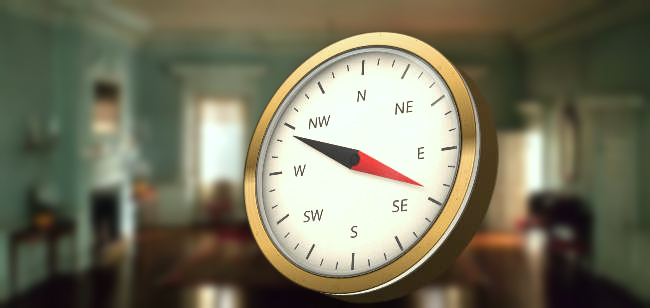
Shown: **115** °
